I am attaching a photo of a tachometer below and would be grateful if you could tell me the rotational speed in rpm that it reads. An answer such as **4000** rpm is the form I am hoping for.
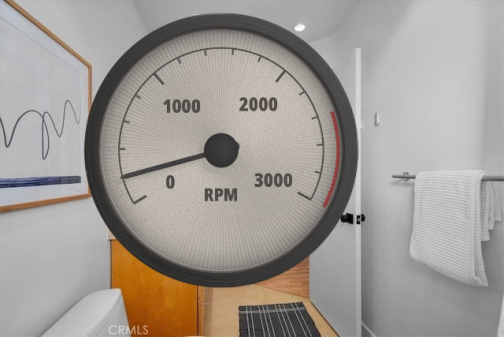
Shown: **200** rpm
